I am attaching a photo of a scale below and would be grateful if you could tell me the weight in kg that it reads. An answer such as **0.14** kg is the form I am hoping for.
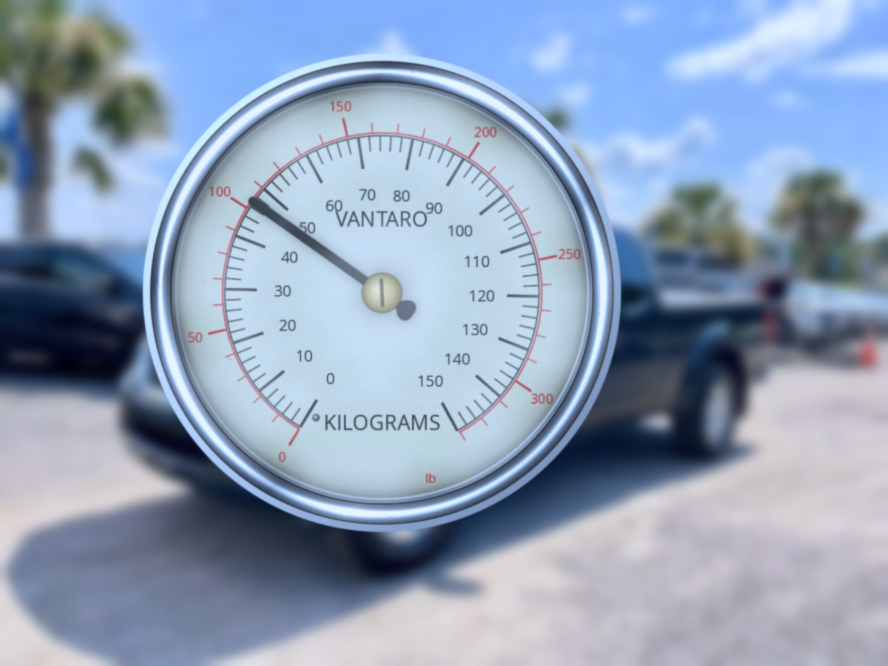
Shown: **47** kg
